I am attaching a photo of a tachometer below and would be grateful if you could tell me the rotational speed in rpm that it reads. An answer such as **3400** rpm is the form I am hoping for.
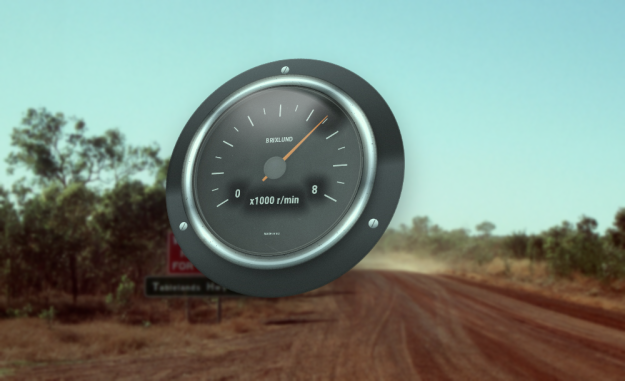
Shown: **5500** rpm
